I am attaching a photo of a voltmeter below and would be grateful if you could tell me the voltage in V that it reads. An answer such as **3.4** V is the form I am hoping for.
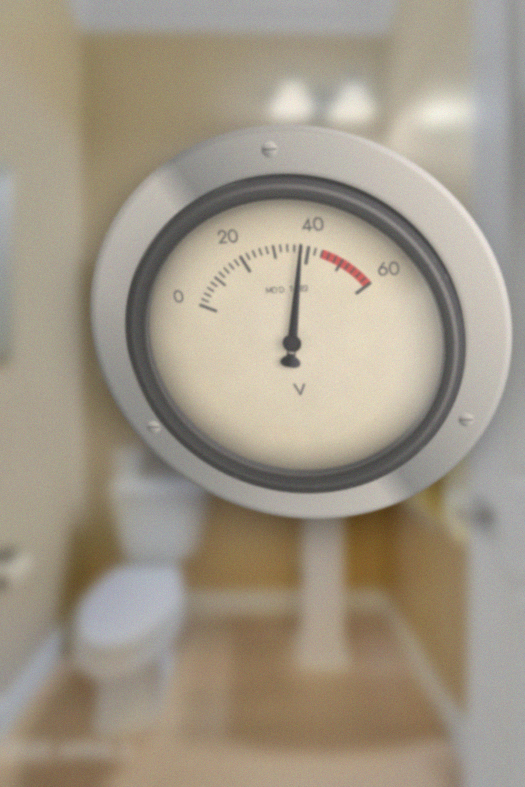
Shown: **38** V
